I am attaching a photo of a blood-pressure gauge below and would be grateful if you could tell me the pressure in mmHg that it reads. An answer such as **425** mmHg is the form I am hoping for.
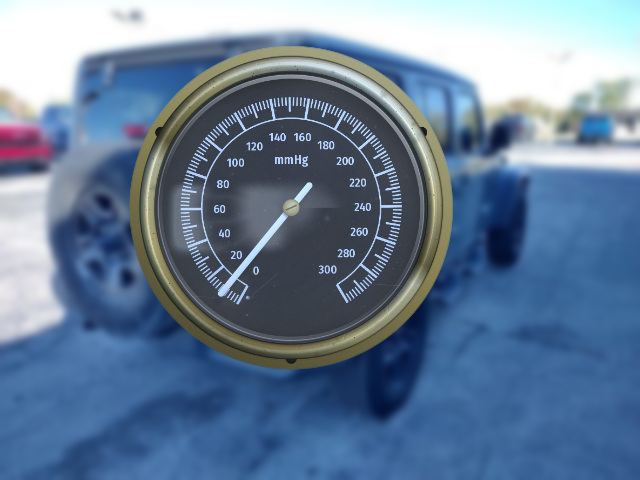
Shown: **10** mmHg
